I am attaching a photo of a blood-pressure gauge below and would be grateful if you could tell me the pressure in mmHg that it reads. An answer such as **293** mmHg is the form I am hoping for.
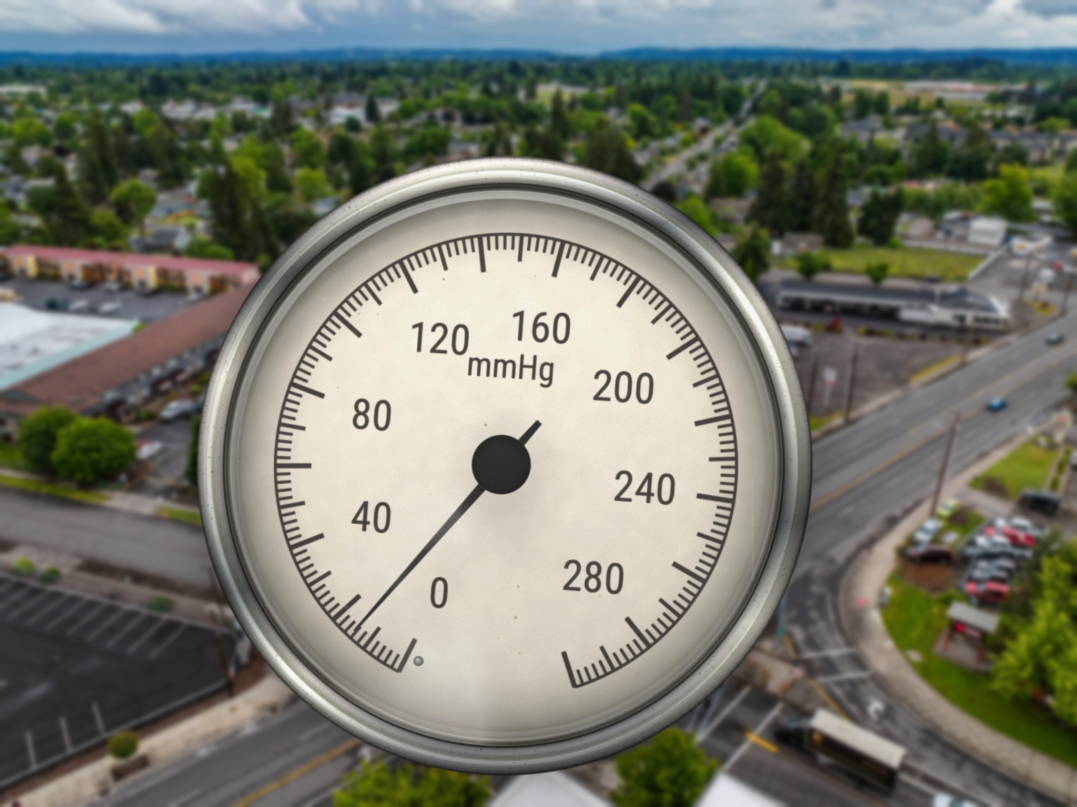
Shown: **14** mmHg
